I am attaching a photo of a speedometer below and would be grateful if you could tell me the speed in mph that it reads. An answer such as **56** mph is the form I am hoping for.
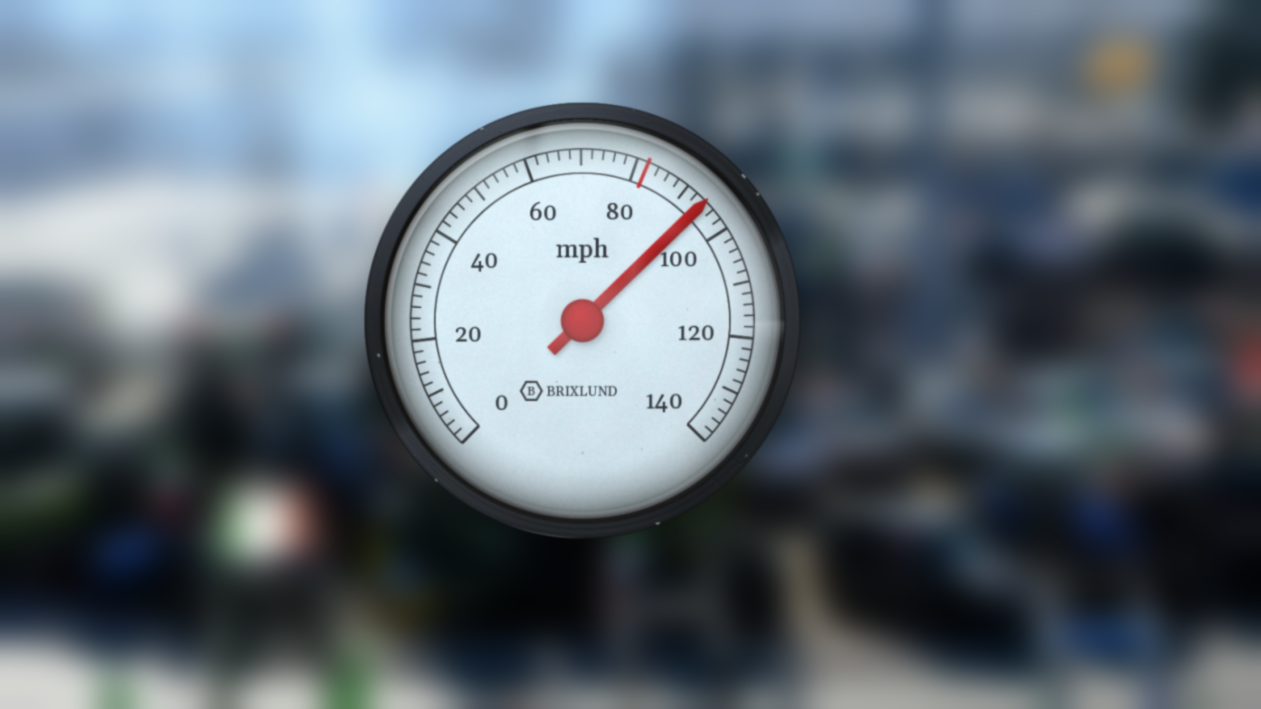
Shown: **94** mph
